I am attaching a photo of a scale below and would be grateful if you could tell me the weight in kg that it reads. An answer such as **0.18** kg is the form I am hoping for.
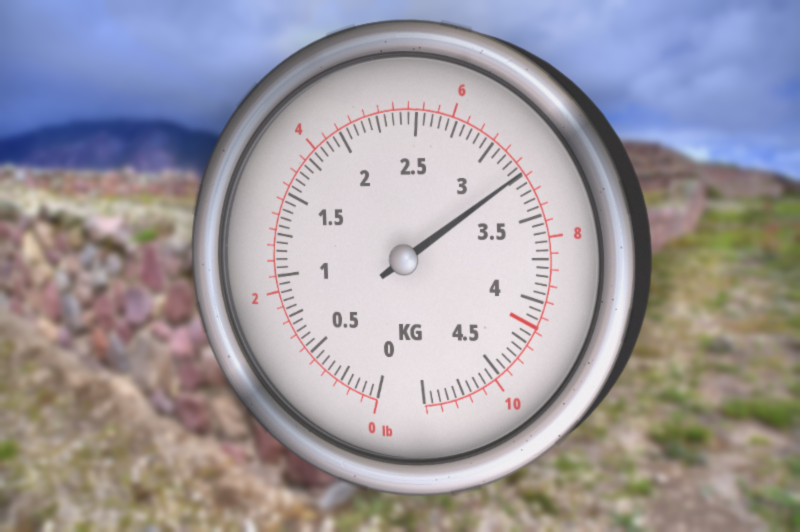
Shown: **3.25** kg
